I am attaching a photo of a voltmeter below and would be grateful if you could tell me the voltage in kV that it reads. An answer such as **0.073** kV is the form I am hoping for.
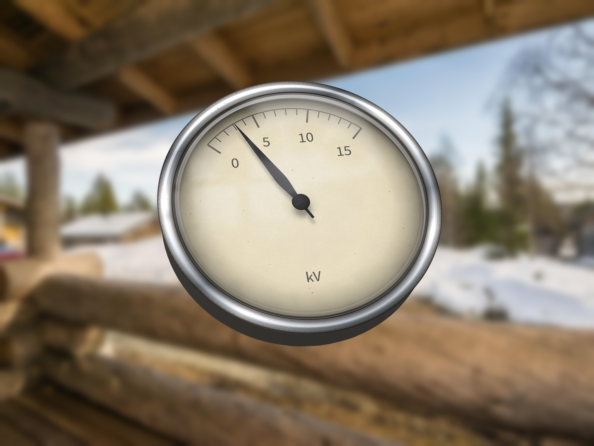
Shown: **3** kV
